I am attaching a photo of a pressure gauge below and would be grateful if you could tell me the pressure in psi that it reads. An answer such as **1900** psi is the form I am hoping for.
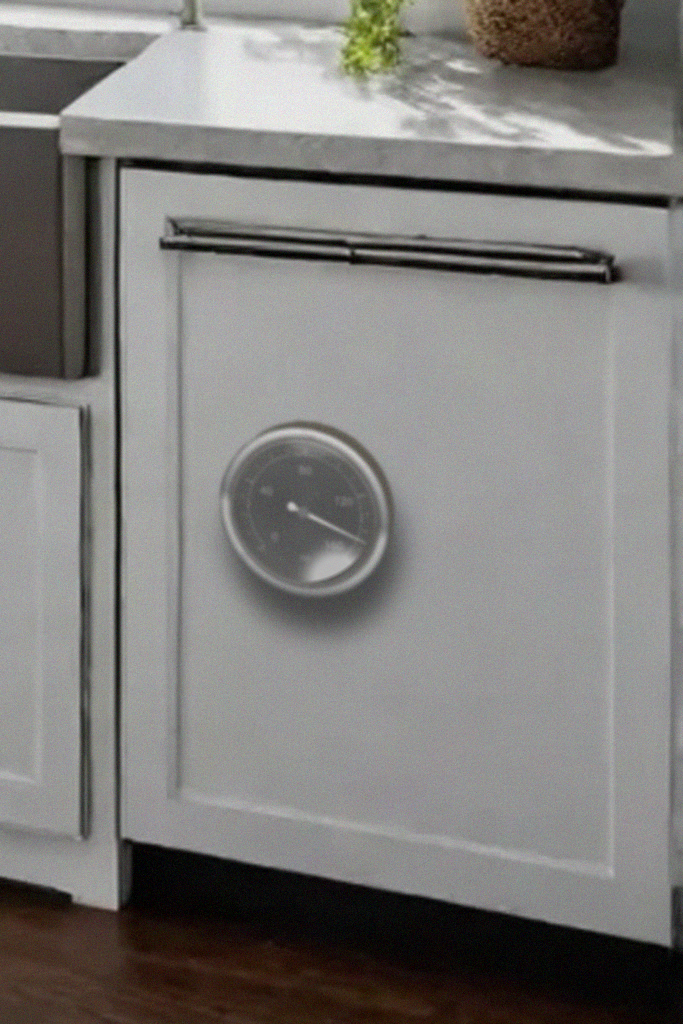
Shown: **145** psi
